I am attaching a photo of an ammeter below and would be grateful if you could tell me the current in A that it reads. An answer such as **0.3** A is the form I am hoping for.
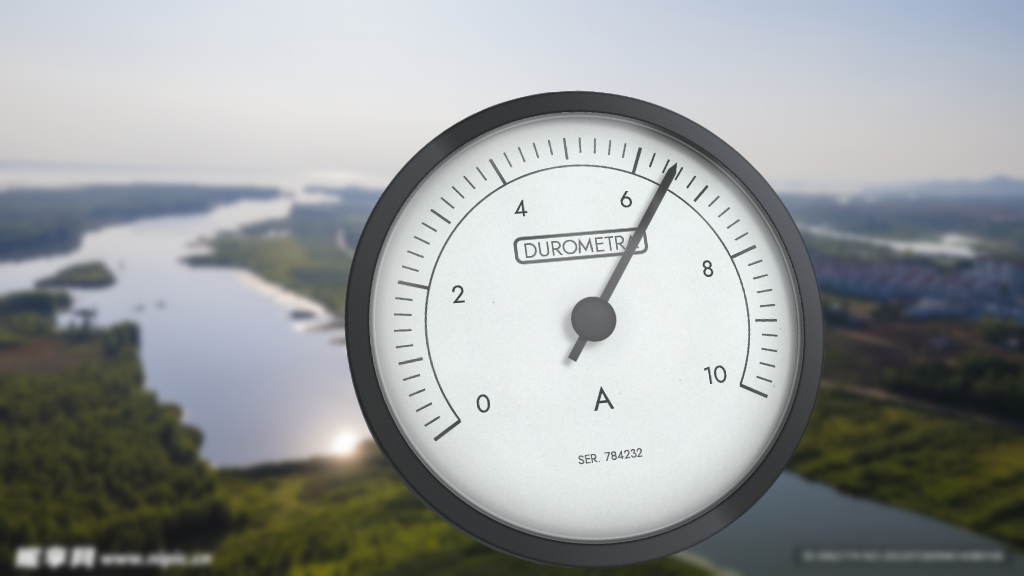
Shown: **6.5** A
